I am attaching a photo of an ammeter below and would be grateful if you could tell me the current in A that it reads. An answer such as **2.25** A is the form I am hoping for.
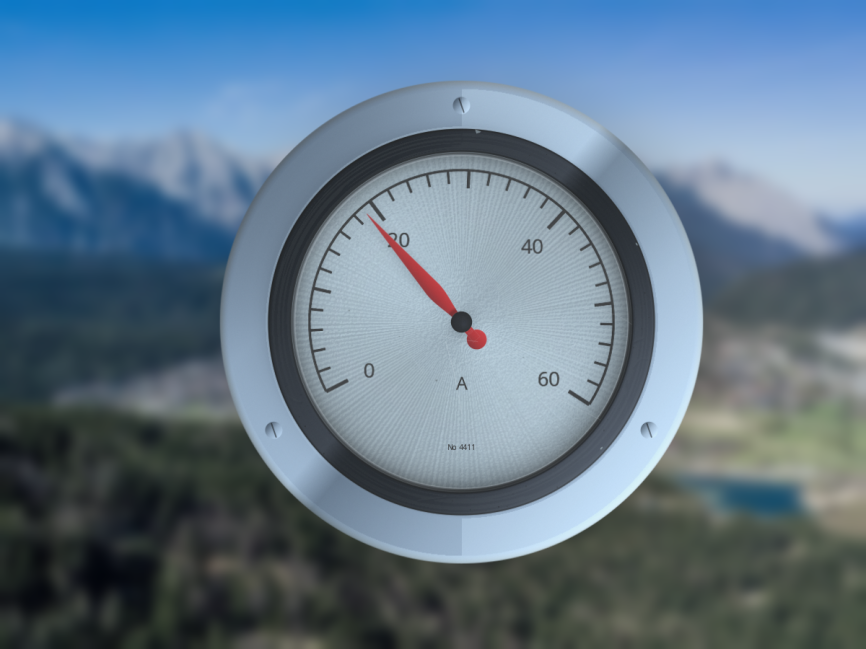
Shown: **19** A
